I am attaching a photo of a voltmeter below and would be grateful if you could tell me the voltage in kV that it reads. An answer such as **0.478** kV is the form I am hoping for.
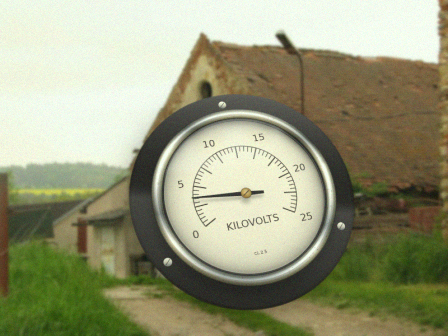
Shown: **3.5** kV
